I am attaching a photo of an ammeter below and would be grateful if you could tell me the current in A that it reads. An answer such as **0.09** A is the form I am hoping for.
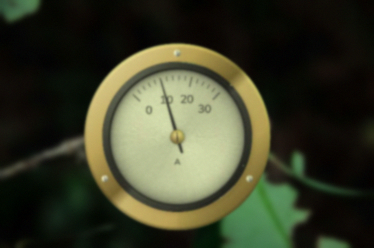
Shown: **10** A
